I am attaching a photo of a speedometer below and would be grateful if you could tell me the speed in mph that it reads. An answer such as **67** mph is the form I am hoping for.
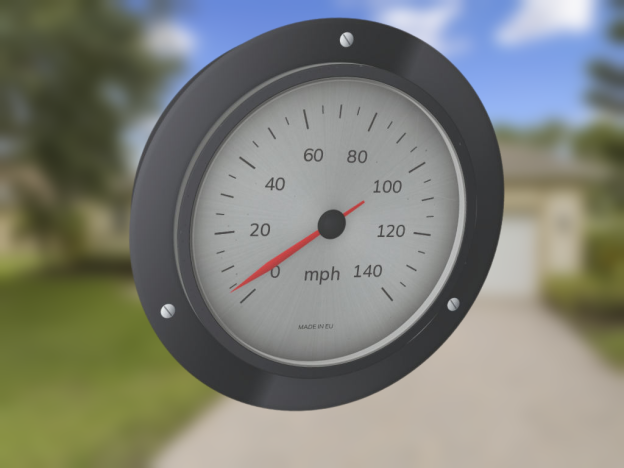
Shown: **5** mph
